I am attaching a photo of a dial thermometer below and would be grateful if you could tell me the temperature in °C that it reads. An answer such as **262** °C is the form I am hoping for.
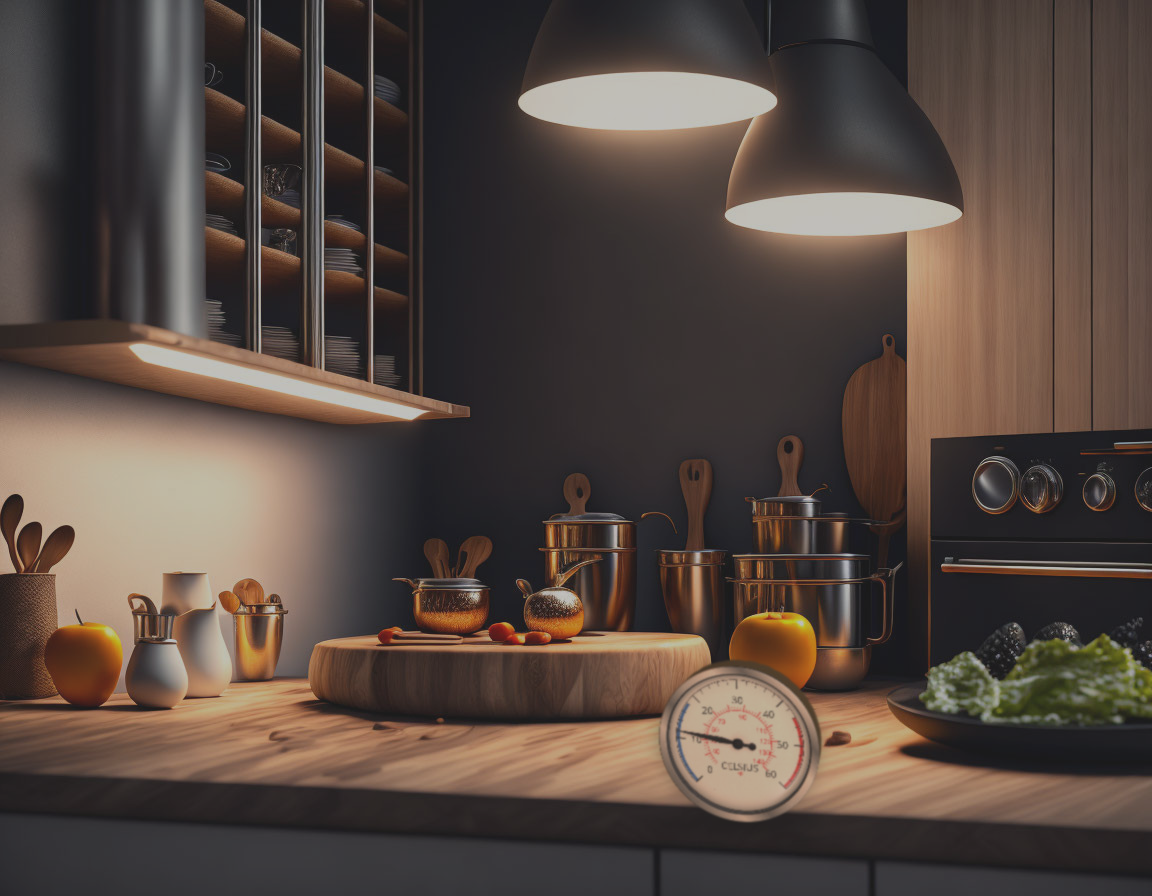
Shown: **12** °C
